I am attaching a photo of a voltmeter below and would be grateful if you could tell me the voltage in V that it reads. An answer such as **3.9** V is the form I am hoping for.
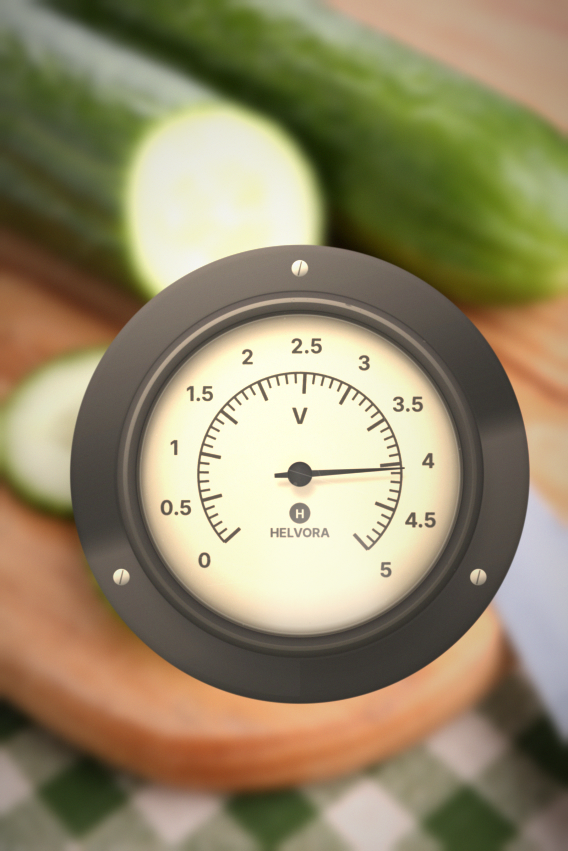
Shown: **4.05** V
